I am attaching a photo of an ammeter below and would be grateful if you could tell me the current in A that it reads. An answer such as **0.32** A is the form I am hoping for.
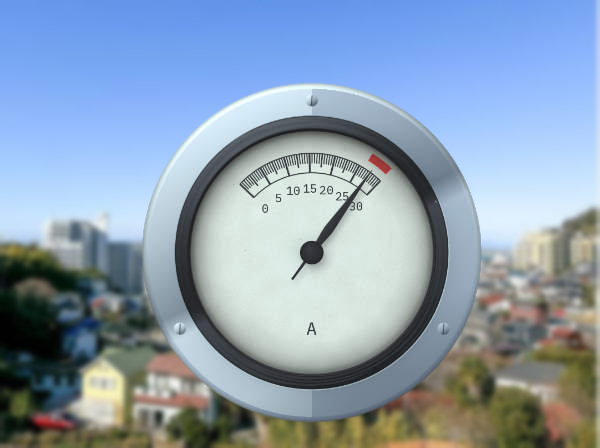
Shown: **27.5** A
